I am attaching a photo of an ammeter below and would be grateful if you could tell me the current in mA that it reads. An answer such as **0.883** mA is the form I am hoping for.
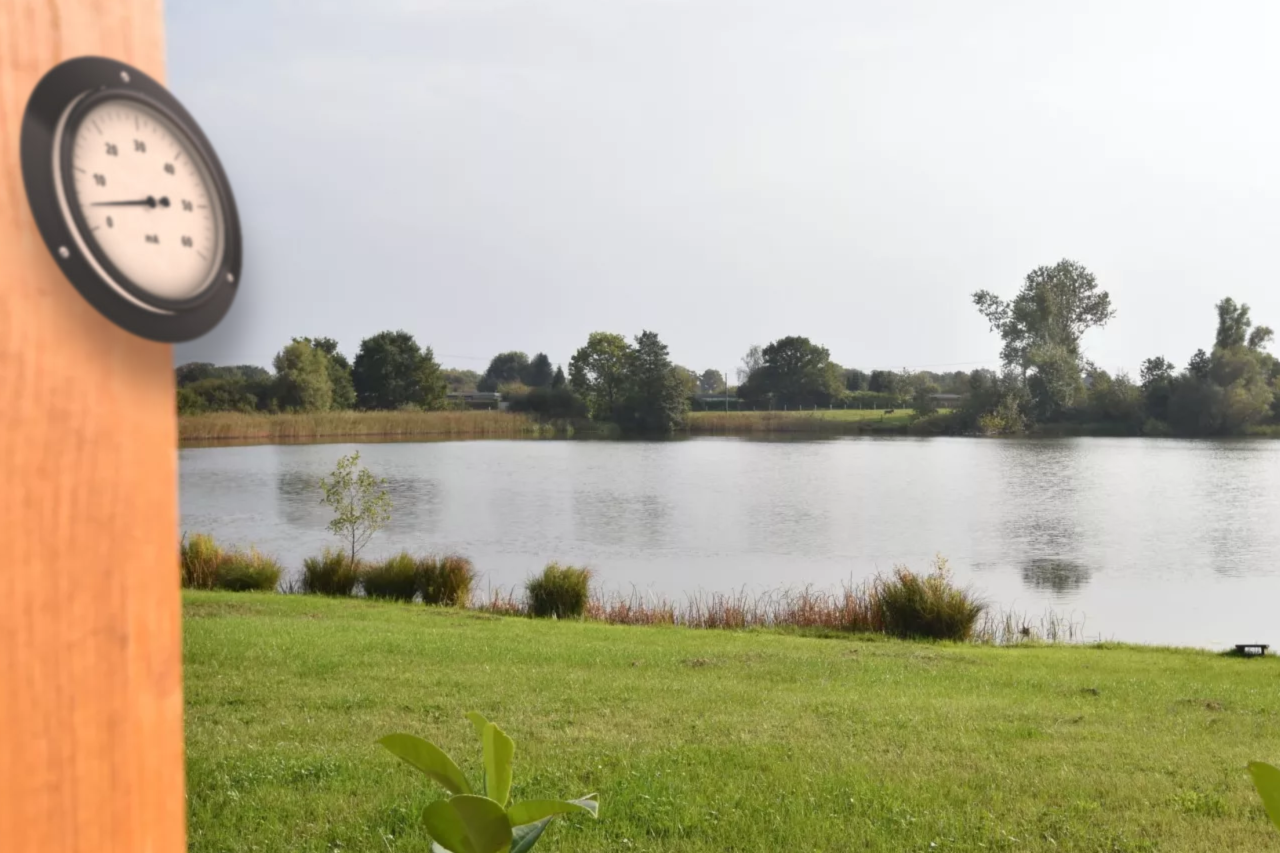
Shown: **4** mA
